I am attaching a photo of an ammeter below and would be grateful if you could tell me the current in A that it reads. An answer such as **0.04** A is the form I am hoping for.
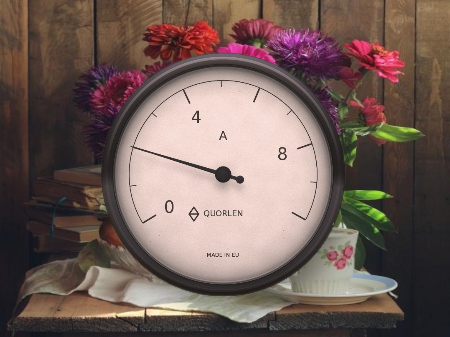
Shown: **2** A
